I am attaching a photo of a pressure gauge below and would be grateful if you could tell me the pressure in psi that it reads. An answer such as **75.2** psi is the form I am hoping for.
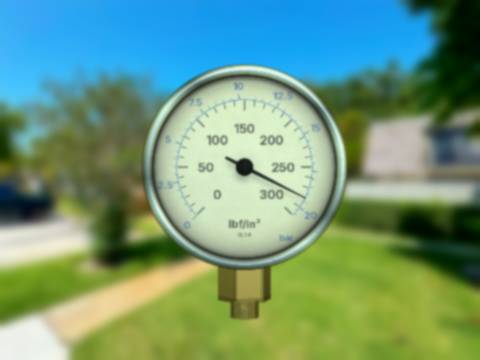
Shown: **280** psi
